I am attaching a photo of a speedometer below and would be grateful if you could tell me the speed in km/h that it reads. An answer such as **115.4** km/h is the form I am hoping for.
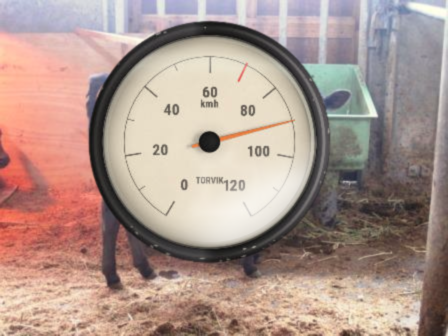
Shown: **90** km/h
